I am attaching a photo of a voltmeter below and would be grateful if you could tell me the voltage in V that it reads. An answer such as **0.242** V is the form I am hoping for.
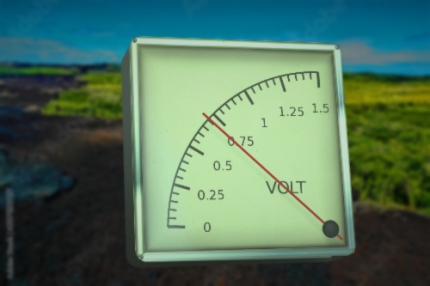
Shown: **0.7** V
